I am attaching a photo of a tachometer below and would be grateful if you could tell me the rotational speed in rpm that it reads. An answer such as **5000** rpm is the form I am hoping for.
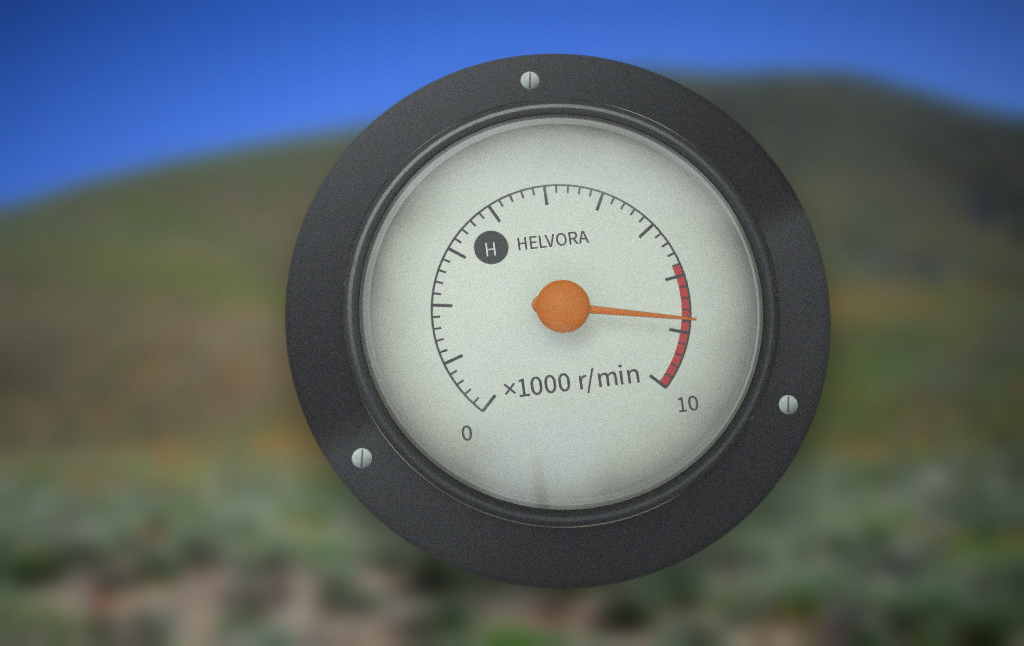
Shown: **8800** rpm
